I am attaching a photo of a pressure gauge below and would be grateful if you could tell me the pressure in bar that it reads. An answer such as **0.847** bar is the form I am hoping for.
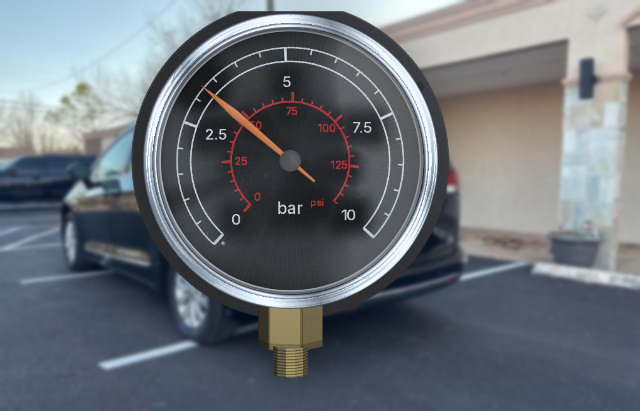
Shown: **3.25** bar
